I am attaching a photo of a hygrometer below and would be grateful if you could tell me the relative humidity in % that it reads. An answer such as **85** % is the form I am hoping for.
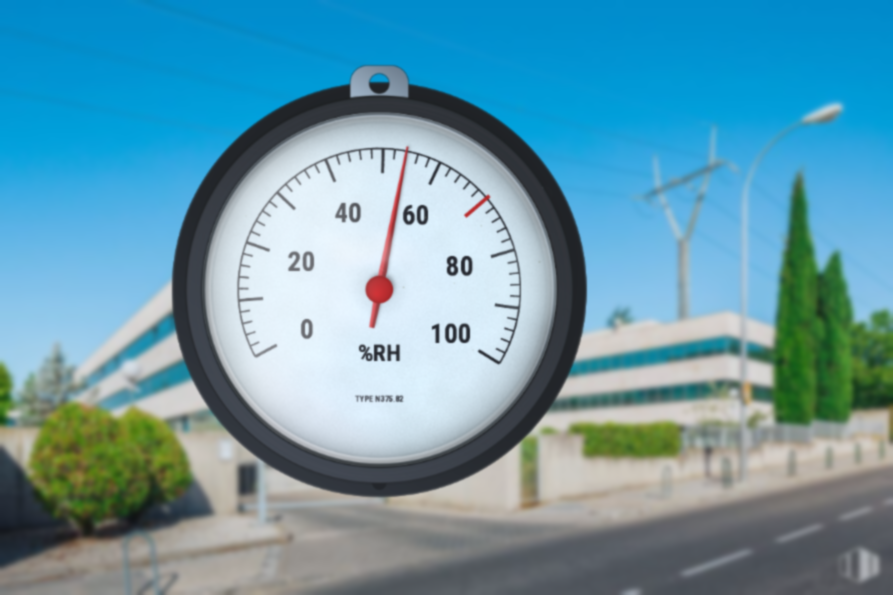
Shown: **54** %
